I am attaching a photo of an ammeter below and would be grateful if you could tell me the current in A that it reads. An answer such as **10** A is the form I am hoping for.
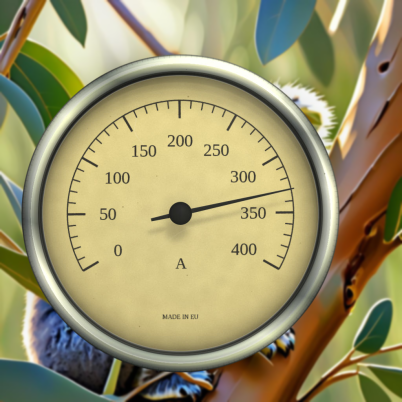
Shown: **330** A
